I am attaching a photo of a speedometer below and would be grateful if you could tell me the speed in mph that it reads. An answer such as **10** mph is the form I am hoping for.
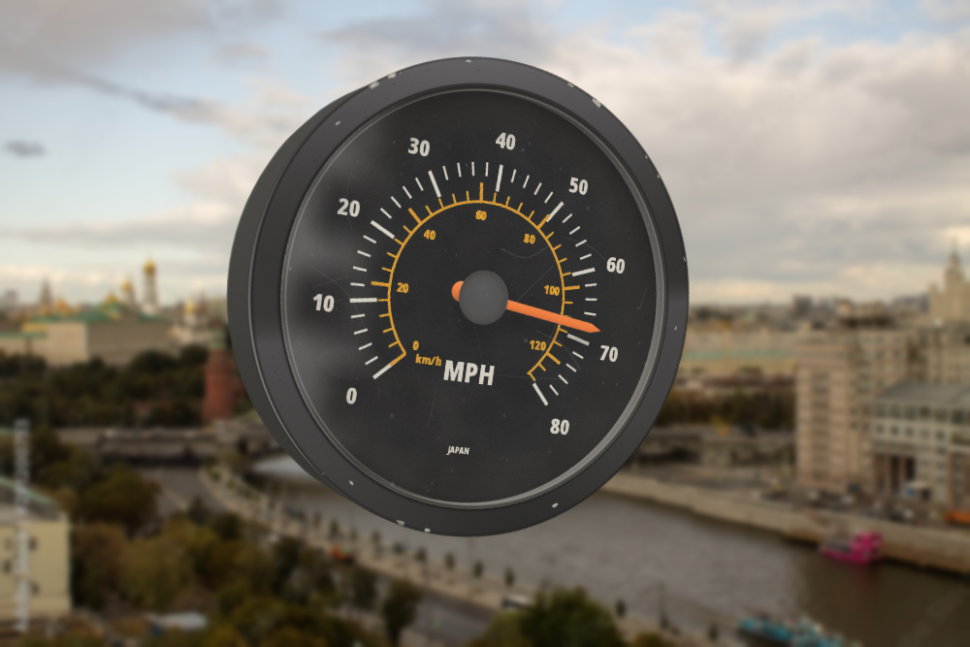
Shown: **68** mph
